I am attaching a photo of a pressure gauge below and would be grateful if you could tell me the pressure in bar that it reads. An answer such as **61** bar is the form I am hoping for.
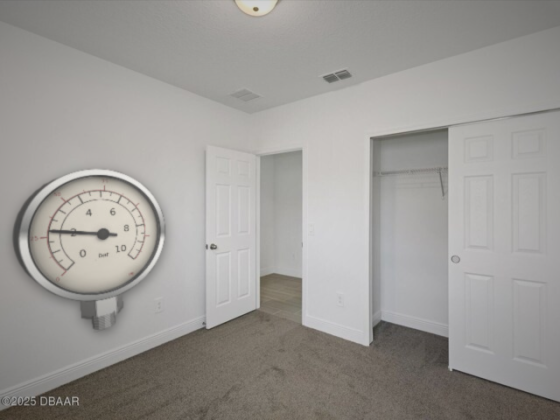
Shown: **2** bar
